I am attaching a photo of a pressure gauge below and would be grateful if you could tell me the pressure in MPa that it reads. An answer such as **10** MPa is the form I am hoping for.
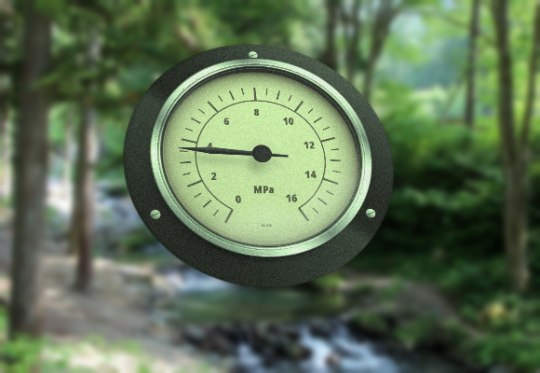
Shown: **3.5** MPa
